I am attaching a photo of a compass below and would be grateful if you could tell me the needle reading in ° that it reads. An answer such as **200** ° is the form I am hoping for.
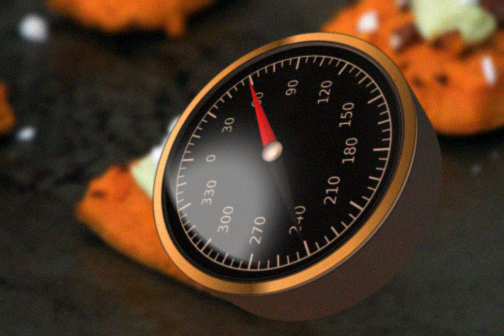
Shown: **60** °
